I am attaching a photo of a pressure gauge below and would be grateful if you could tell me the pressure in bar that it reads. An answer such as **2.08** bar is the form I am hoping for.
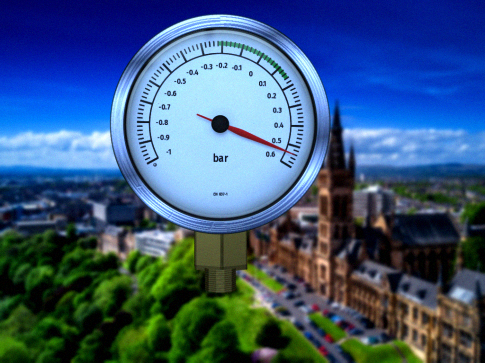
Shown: **0.54** bar
